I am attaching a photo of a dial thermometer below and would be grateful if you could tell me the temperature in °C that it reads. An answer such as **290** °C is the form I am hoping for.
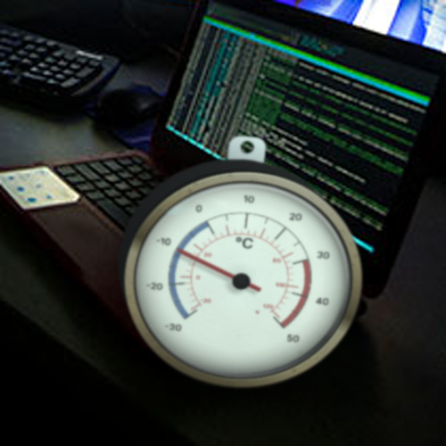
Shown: **-10** °C
